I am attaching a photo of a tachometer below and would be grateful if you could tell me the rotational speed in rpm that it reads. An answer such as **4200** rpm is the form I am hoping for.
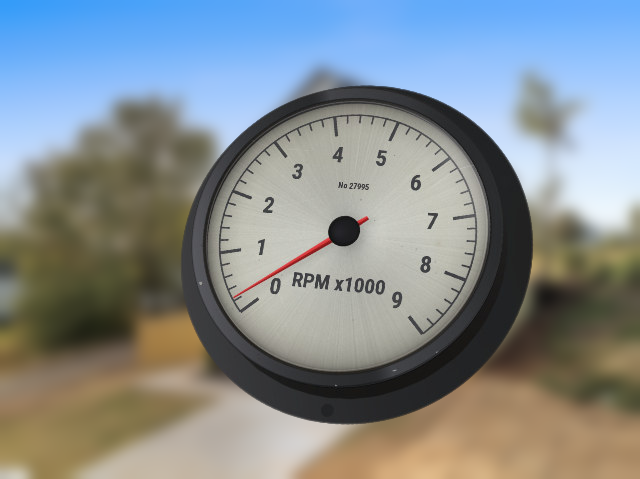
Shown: **200** rpm
